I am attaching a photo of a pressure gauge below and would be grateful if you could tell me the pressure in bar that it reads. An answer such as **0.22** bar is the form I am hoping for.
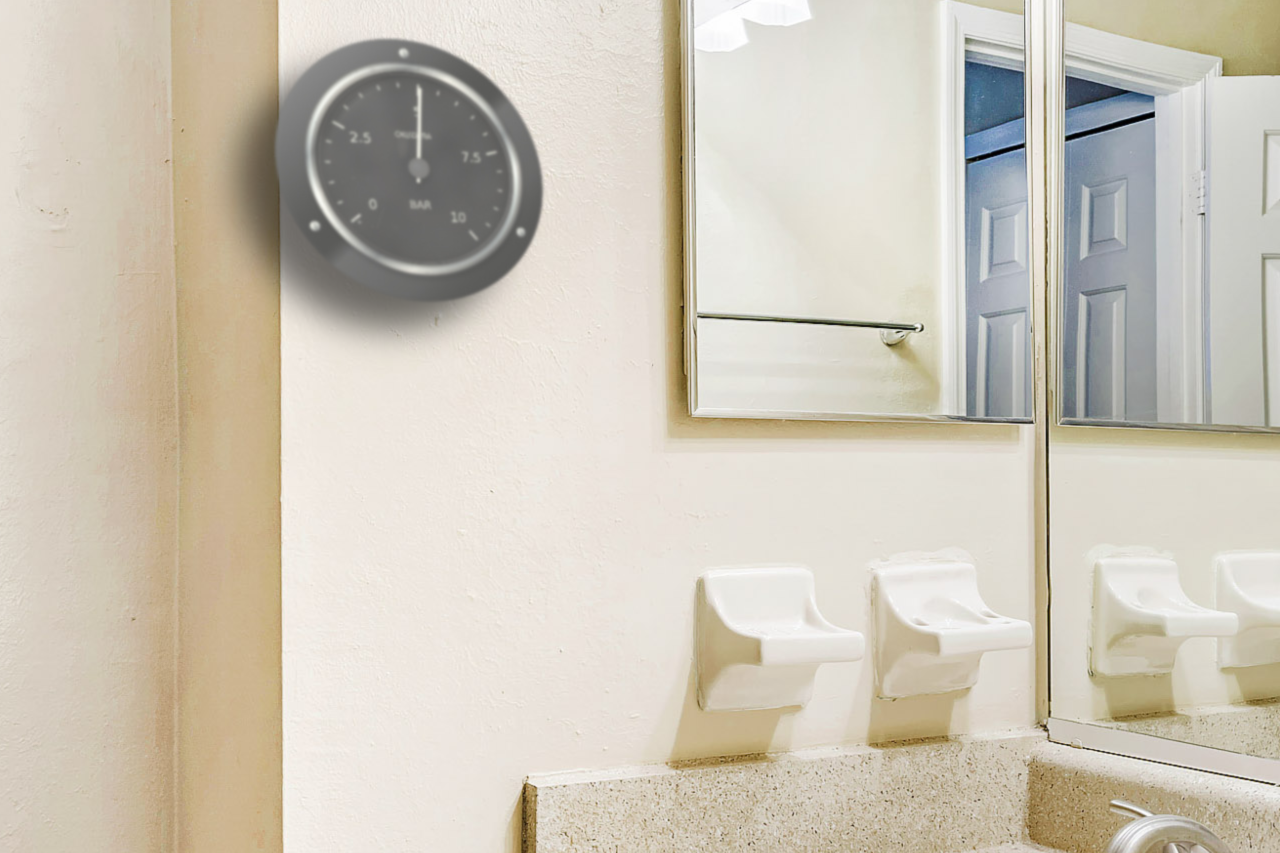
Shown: **5** bar
